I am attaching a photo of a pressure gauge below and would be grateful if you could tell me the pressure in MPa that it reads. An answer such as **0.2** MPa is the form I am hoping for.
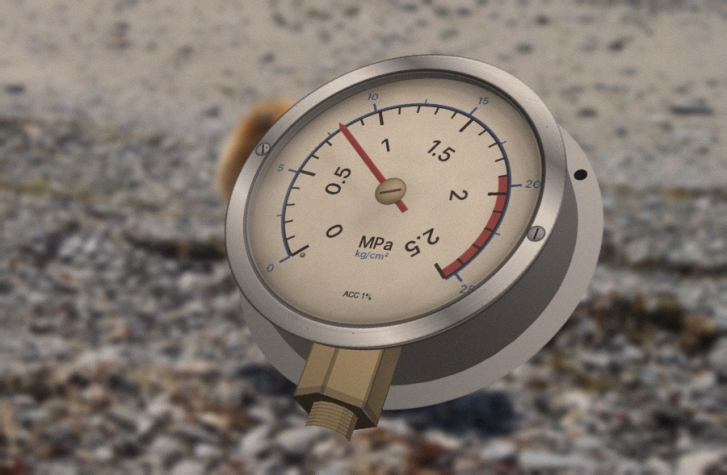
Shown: **0.8** MPa
